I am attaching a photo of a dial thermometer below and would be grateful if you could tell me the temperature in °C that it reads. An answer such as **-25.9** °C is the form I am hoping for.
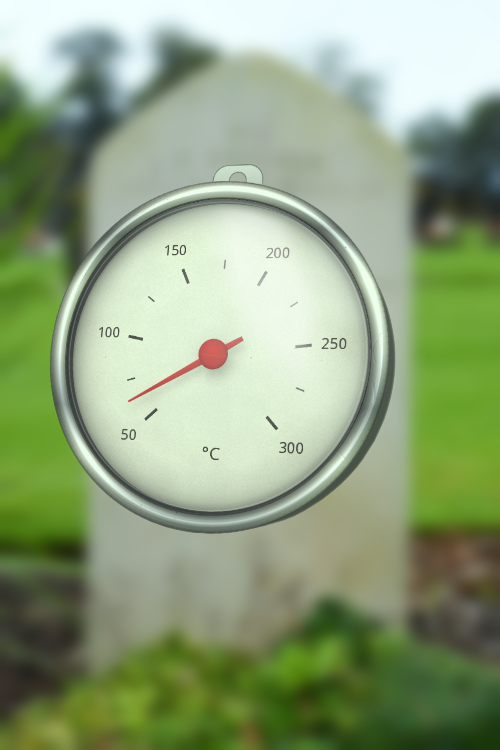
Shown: **62.5** °C
